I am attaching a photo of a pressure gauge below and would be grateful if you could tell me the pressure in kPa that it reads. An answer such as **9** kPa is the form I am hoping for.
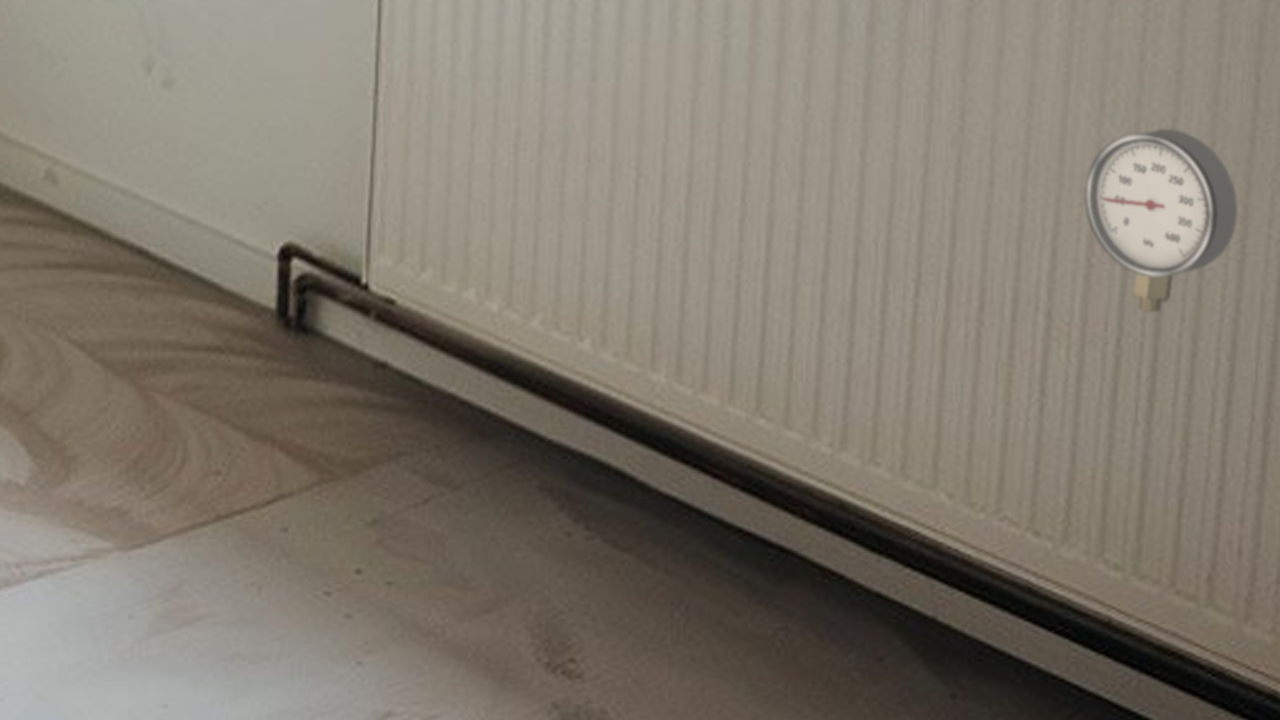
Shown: **50** kPa
